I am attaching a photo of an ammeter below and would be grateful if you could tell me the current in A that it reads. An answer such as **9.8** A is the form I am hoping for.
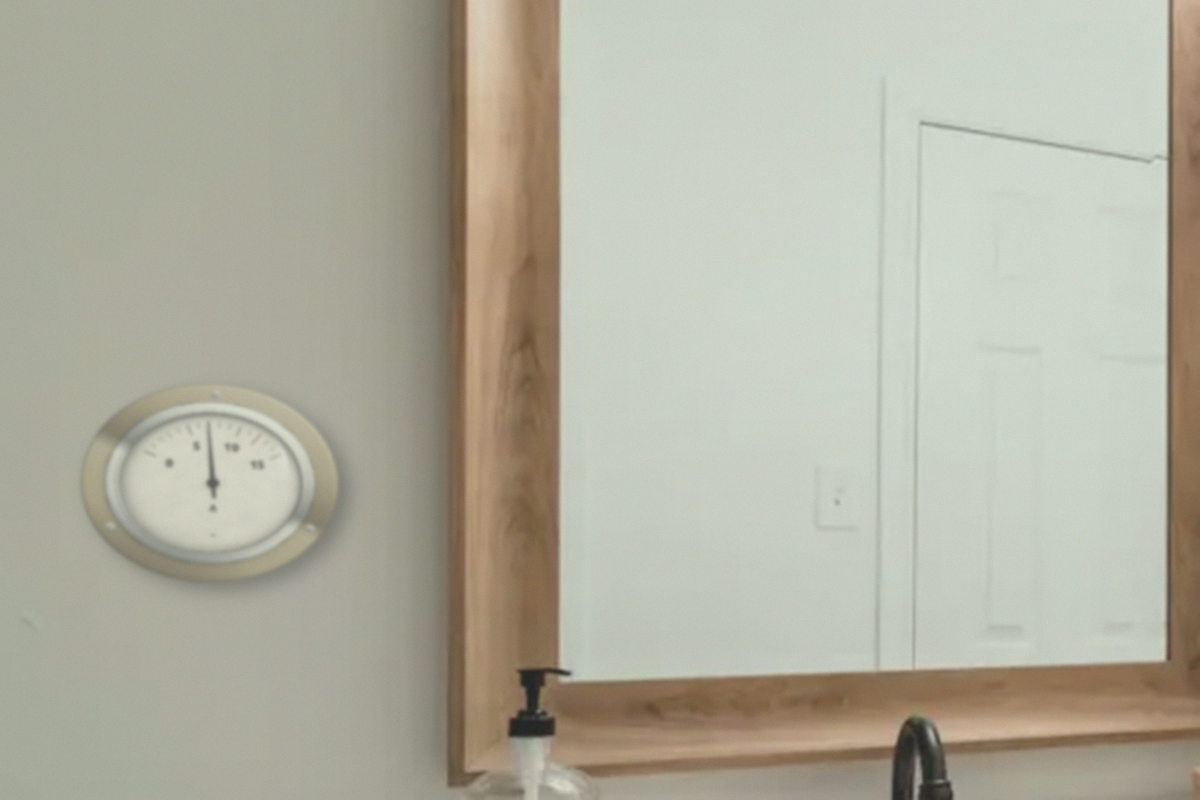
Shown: **7** A
